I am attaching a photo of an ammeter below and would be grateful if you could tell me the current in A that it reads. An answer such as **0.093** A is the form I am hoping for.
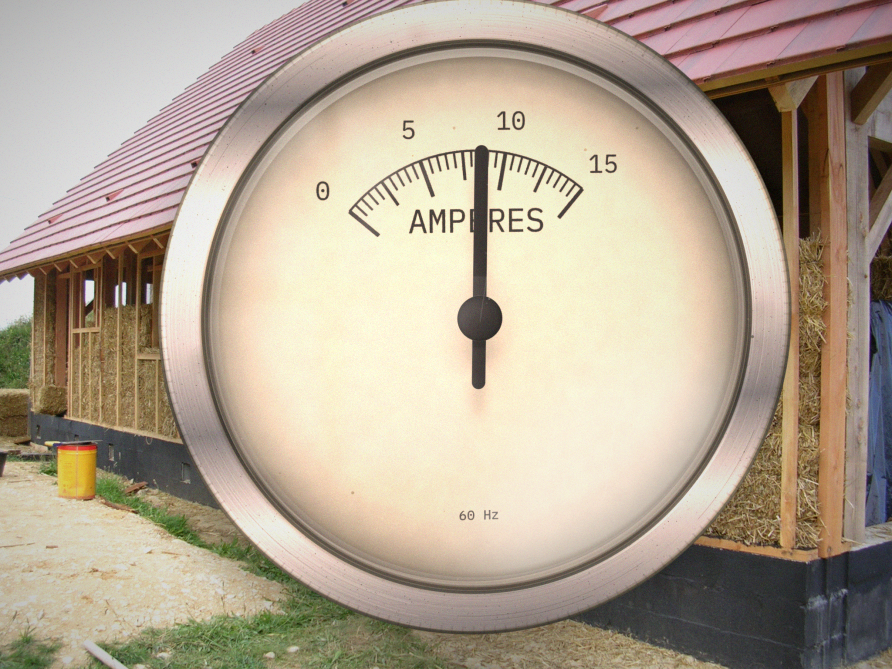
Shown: **8.5** A
